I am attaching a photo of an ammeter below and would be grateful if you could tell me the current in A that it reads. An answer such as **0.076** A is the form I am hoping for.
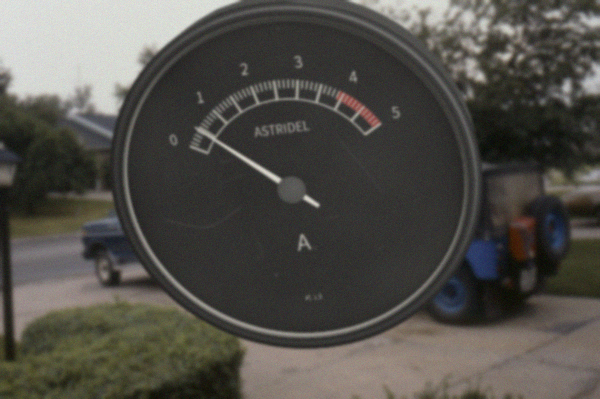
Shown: **0.5** A
